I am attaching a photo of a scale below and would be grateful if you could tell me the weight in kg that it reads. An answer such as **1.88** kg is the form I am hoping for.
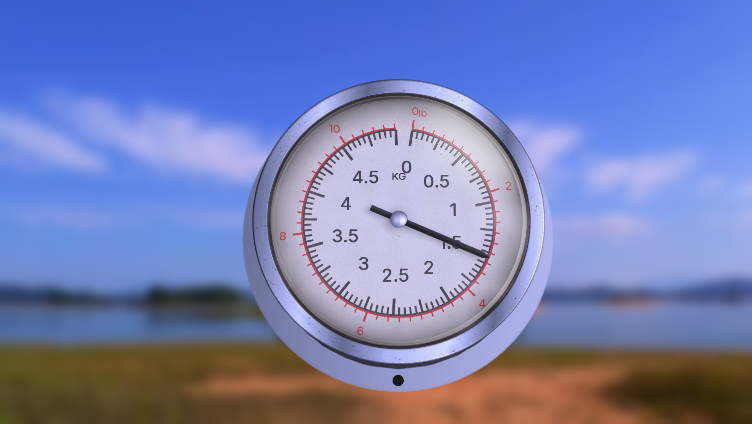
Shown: **1.5** kg
